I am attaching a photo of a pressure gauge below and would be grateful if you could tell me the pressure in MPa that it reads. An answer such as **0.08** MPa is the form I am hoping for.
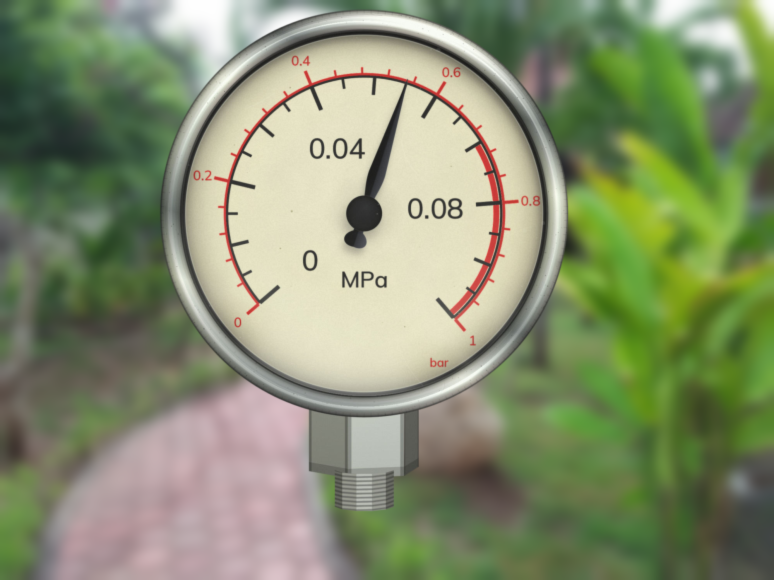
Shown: **0.055** MPa
